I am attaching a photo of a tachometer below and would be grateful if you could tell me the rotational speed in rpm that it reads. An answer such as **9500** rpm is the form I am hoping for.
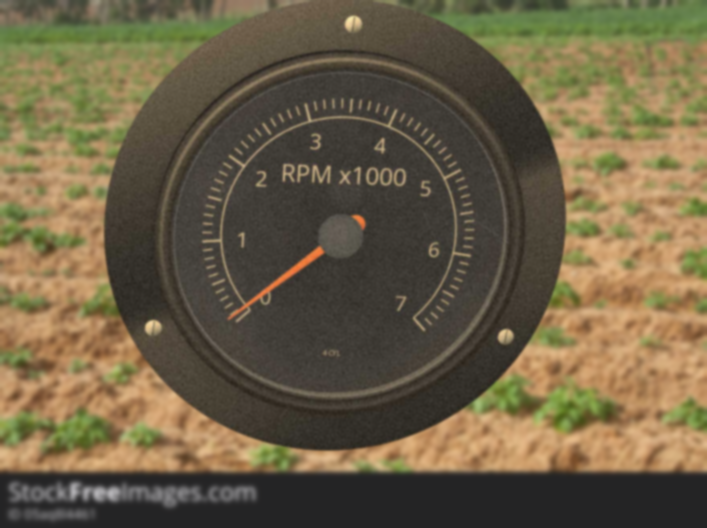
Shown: **100** rpm
